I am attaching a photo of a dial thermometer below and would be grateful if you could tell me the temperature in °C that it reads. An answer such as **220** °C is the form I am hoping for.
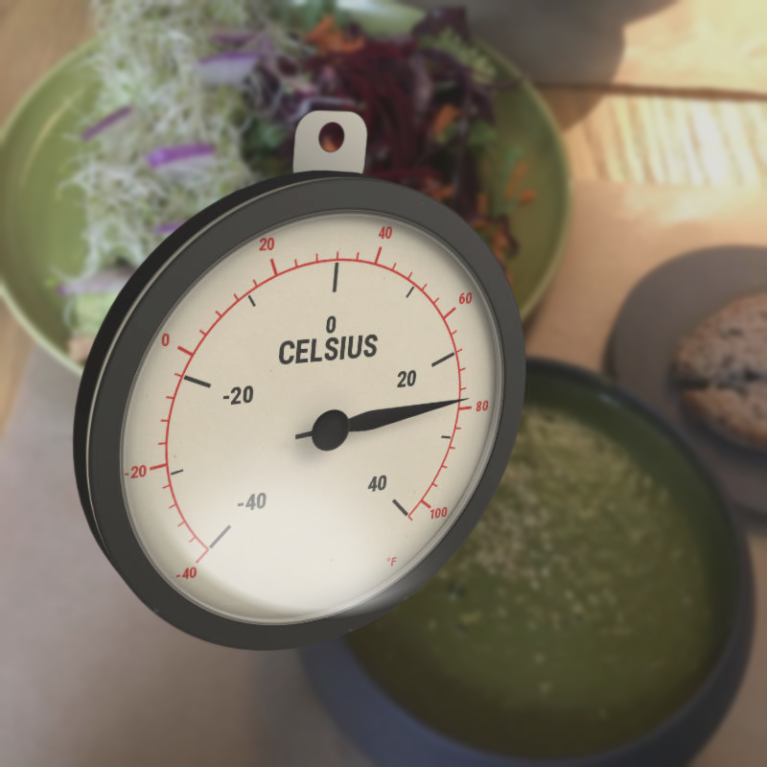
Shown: **25** °C
